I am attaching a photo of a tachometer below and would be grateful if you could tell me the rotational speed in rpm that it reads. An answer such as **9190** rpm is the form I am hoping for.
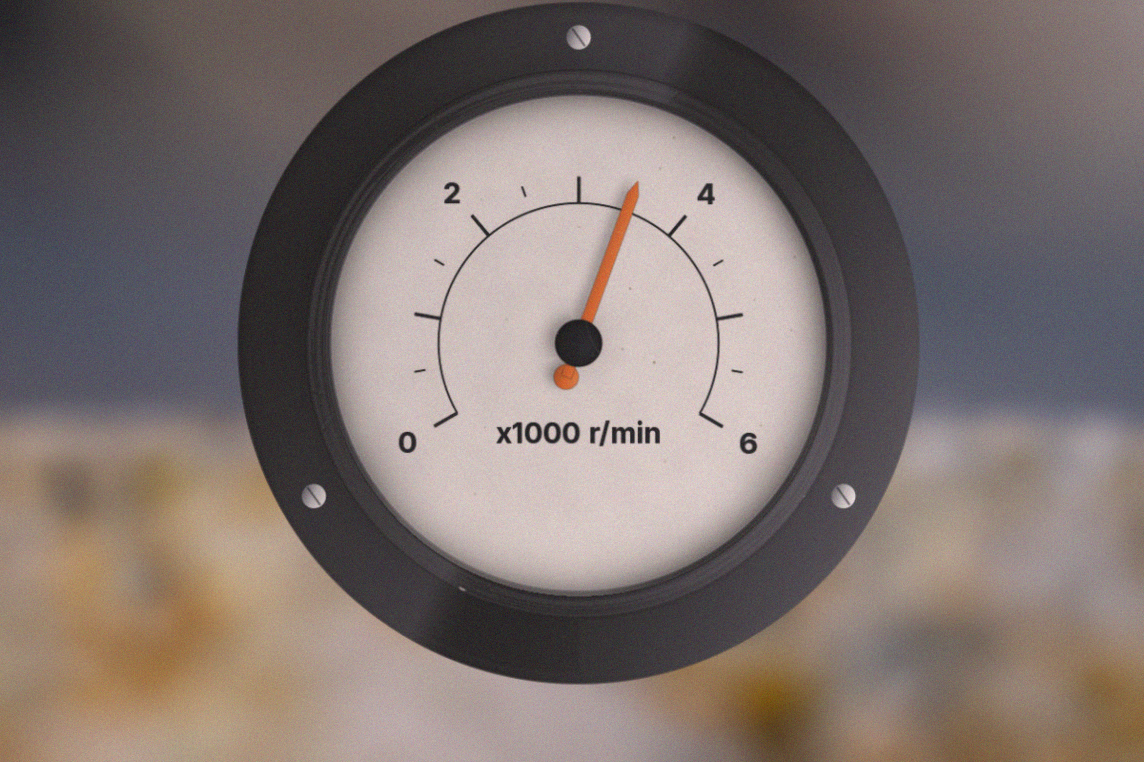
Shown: **3500** rpm
